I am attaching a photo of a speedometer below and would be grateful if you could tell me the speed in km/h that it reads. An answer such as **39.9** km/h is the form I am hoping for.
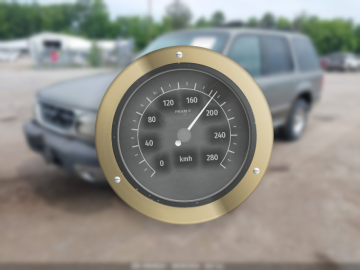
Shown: **185** km/h
